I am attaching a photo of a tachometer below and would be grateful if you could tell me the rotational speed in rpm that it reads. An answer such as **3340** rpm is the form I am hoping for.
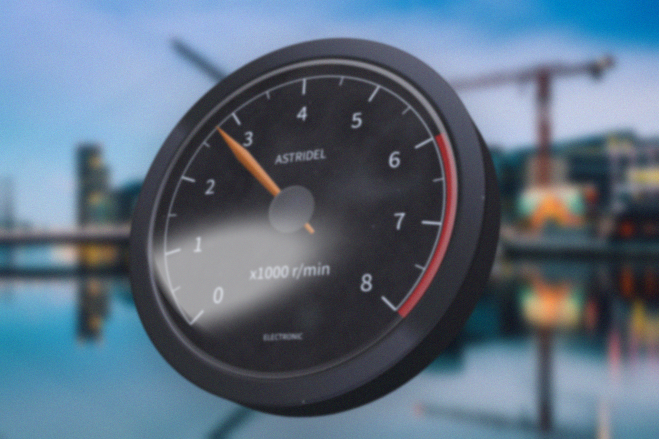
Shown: **2750** rpm
